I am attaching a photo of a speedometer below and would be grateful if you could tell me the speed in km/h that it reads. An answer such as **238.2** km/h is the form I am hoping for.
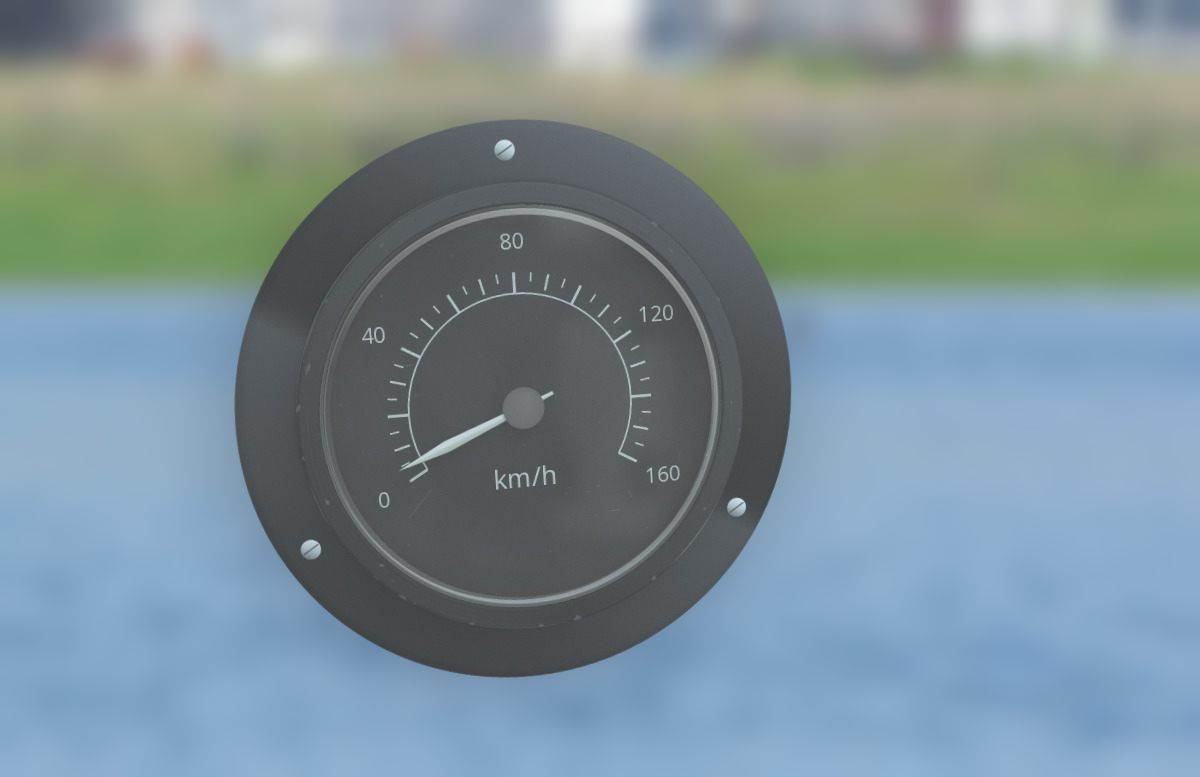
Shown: **5** km/h
